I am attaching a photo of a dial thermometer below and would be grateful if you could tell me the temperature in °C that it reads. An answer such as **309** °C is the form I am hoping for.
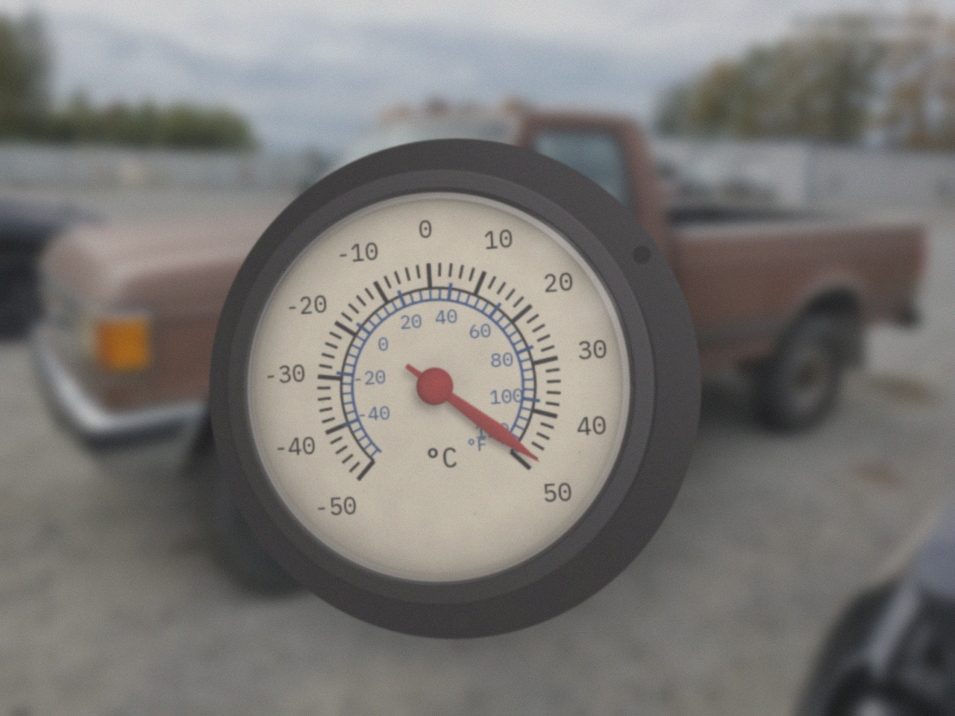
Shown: **48** °C
